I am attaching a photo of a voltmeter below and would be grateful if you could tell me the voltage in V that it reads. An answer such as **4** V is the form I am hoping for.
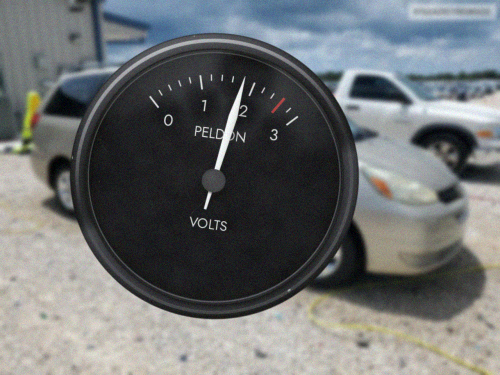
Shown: **1.8** V
